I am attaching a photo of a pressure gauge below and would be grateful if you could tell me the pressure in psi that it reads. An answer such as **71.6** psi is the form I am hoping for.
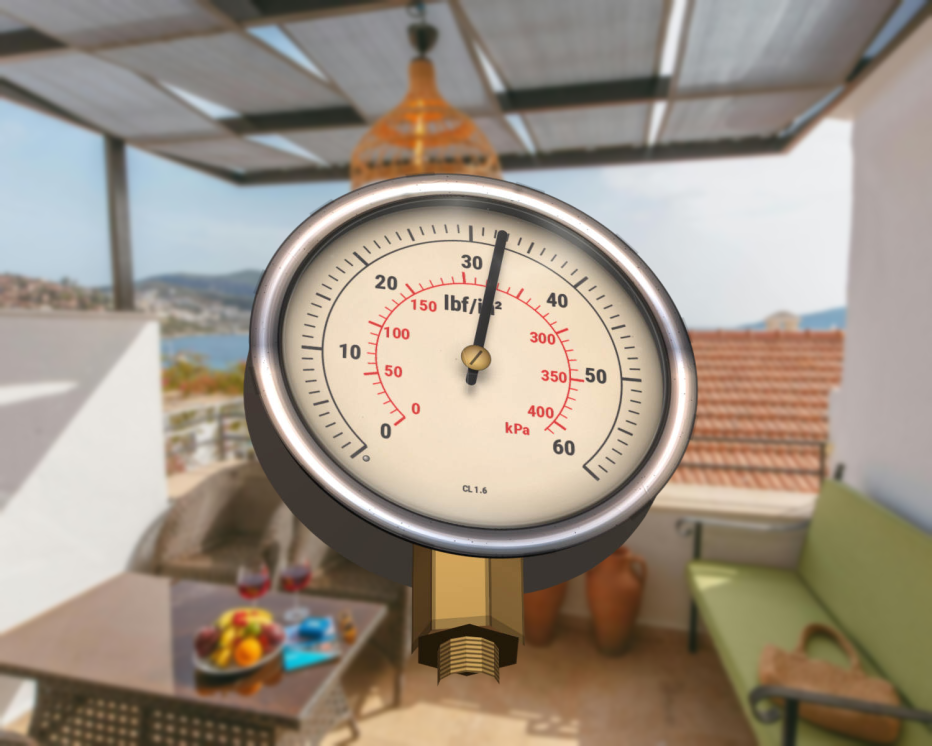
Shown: **32.5** psi
